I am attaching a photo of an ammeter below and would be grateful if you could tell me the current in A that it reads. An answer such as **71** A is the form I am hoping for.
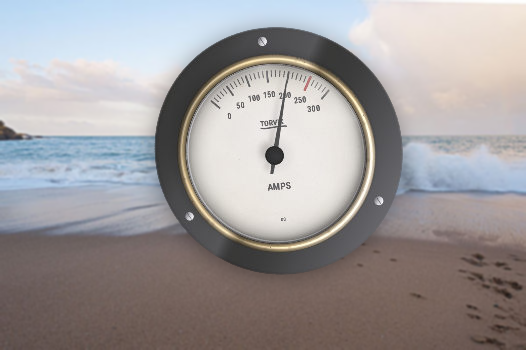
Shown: **200** A
